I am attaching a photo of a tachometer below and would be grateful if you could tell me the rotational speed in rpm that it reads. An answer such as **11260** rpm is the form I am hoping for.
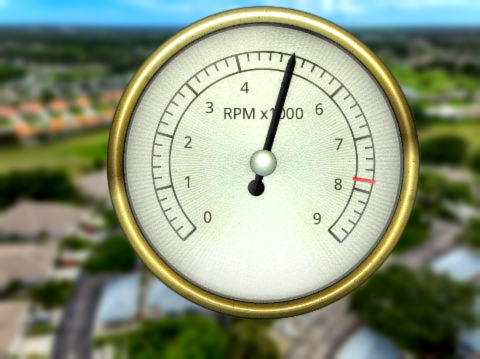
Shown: **5000** rpm
